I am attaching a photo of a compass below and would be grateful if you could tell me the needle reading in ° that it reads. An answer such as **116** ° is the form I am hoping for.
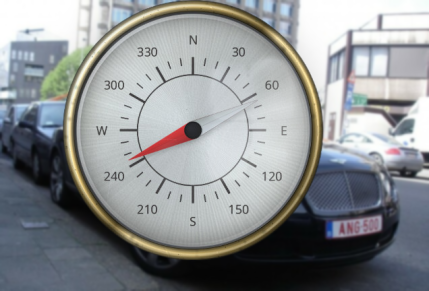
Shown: **245** °
